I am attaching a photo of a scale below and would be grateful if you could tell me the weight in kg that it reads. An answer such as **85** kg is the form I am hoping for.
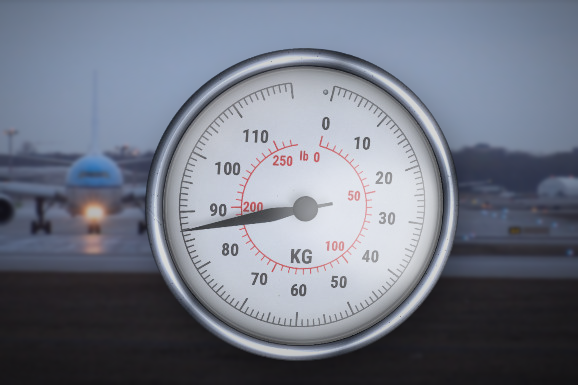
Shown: **87** kg
